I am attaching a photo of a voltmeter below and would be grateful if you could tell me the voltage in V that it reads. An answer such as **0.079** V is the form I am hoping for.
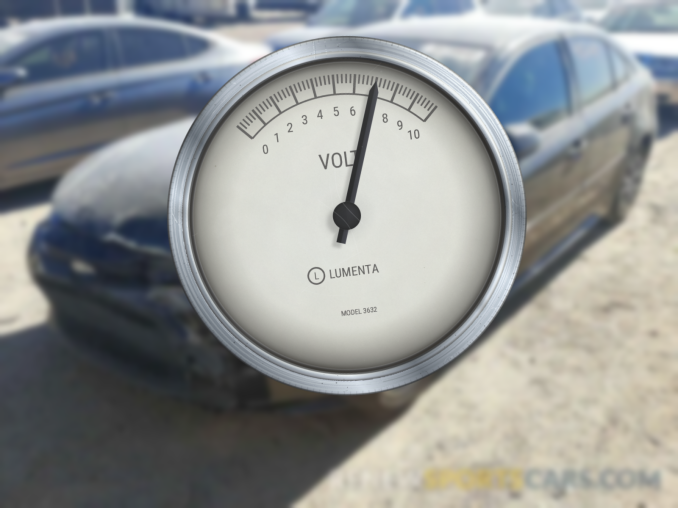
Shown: **7** V
